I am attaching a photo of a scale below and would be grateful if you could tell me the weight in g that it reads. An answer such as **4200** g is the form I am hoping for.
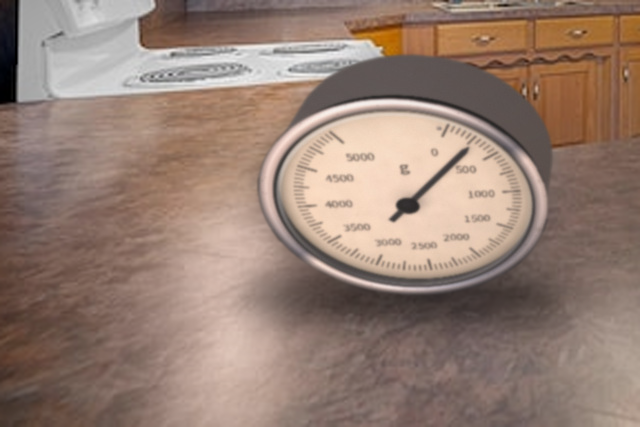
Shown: **250** g
